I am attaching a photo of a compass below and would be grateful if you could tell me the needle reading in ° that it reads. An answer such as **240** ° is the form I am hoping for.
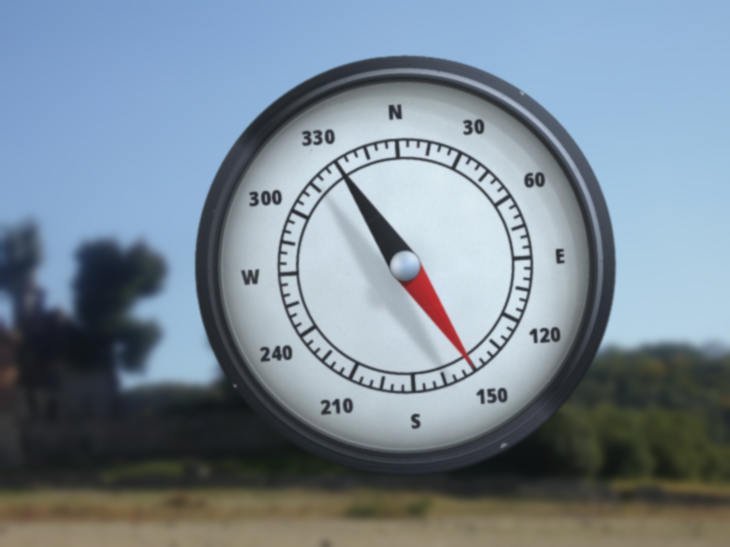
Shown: **150** °
